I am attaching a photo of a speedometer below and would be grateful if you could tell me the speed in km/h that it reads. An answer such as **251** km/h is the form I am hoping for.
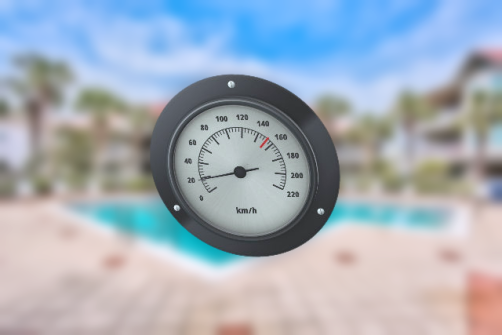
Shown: **20** km/h
